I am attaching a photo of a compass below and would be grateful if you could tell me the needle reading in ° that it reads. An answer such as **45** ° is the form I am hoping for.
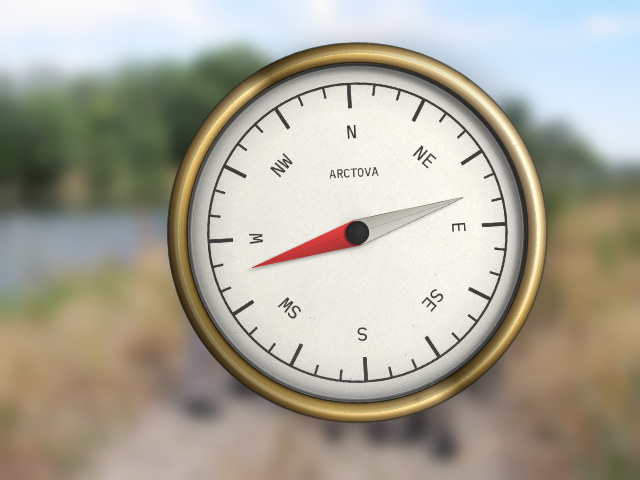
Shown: **255** °
